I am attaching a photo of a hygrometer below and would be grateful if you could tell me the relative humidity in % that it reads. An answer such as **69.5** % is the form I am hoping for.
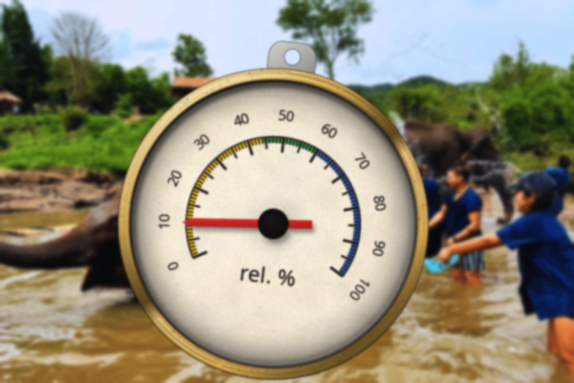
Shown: **10** %
